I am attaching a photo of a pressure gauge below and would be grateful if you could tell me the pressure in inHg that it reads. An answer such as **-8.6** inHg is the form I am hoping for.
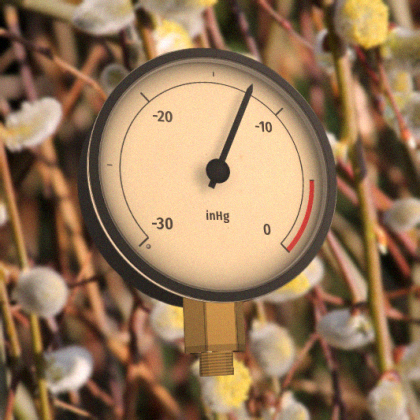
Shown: **-12.5** inHg
